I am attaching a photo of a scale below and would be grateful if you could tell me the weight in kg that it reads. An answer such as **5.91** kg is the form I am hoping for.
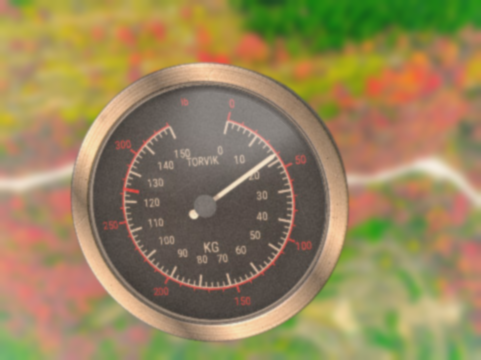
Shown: **18** kg
